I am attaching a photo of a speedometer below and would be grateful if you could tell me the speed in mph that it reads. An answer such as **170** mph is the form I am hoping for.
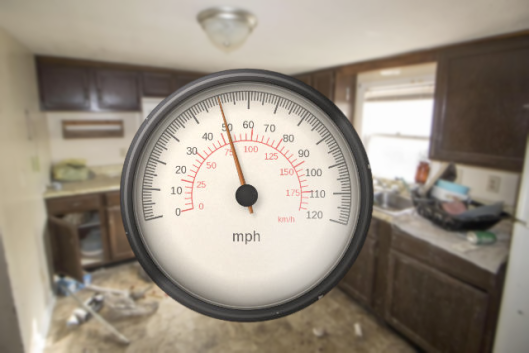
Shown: **50** mph
